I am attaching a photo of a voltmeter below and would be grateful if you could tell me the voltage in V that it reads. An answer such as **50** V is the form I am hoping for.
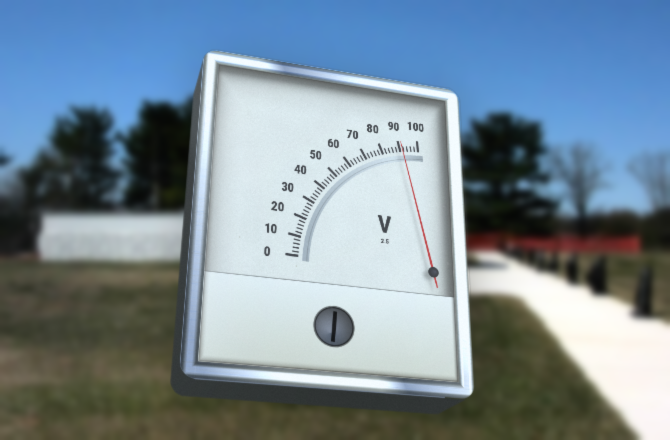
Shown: **90** V
